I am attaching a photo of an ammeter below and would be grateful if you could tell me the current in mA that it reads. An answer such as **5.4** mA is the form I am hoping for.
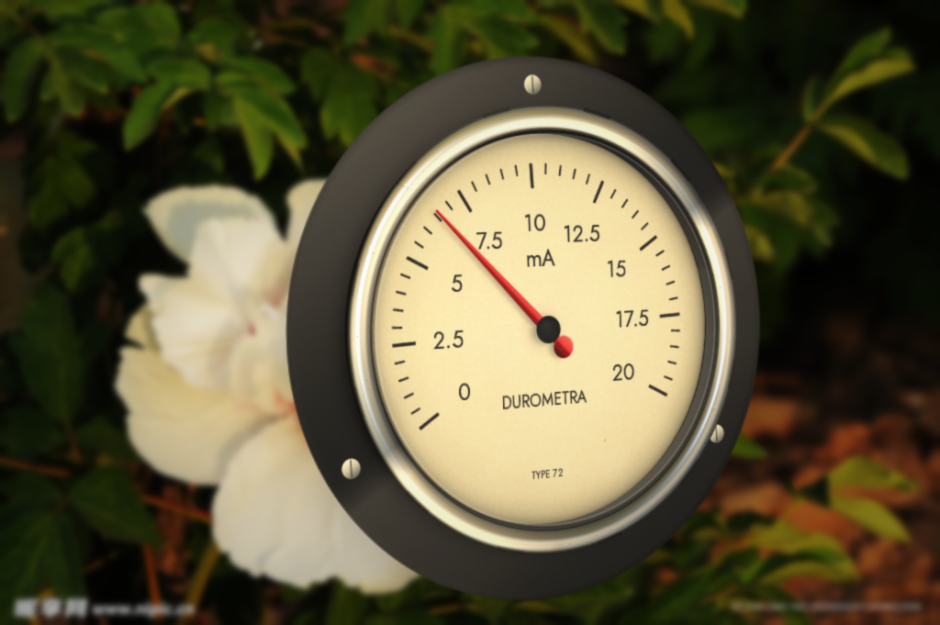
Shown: **6.5** mA
